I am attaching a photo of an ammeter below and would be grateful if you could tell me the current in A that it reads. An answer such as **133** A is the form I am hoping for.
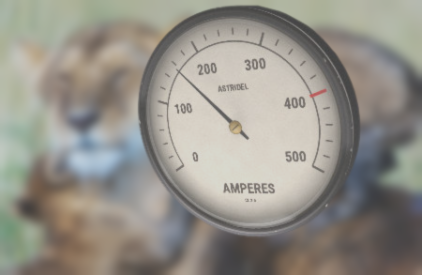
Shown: **160** A
